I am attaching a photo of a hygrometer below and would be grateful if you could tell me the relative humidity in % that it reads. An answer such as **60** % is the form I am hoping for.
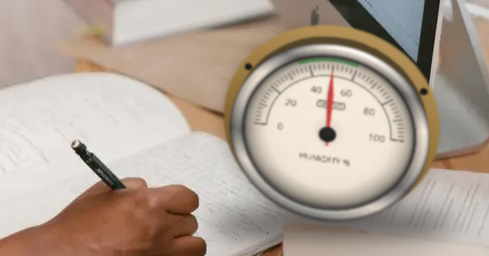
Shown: **50** %
